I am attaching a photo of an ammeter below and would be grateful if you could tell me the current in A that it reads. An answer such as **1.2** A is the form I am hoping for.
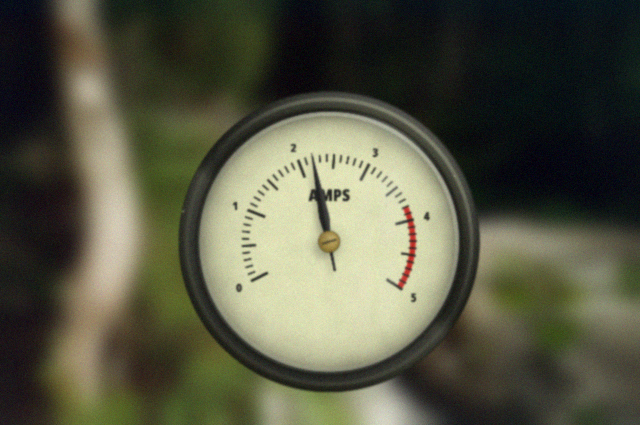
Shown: **2.2** A
